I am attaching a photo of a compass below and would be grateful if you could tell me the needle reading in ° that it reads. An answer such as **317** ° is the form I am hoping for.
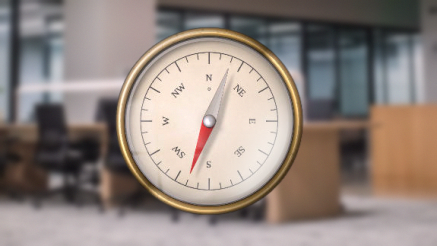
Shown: **200** °
